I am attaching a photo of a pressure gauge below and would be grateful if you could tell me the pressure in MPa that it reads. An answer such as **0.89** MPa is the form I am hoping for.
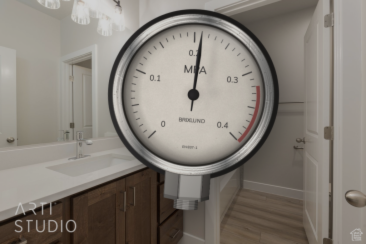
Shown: **0.21** MPa
